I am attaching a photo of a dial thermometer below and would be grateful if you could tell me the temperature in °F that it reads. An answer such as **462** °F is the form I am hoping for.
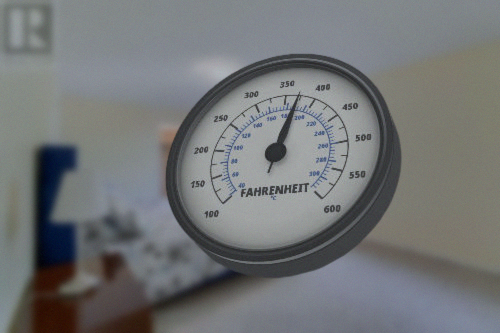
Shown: **375** °F
